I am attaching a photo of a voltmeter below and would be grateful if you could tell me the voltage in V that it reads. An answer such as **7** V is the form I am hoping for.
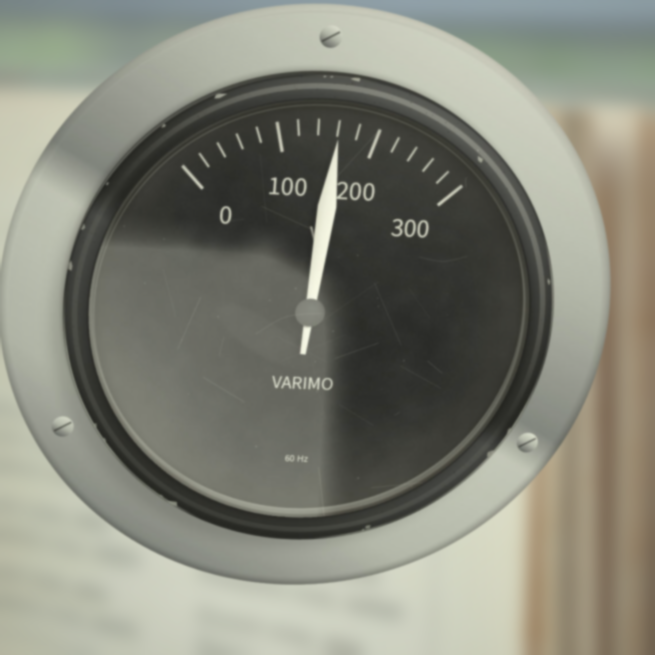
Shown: **160** V
